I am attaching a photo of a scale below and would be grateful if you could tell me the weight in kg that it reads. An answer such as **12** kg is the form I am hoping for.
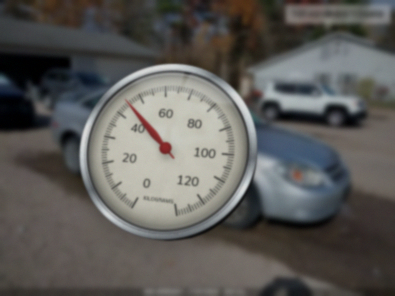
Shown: **45** kg
